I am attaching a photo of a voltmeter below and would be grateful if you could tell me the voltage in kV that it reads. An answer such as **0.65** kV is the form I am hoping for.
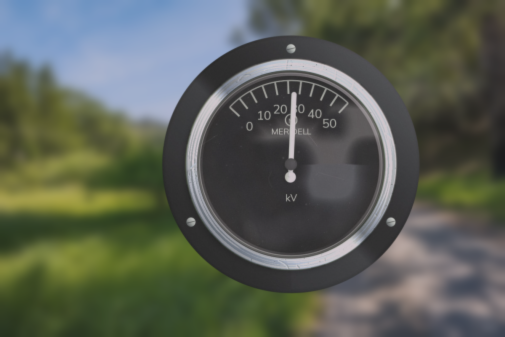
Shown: **27.5** kV
